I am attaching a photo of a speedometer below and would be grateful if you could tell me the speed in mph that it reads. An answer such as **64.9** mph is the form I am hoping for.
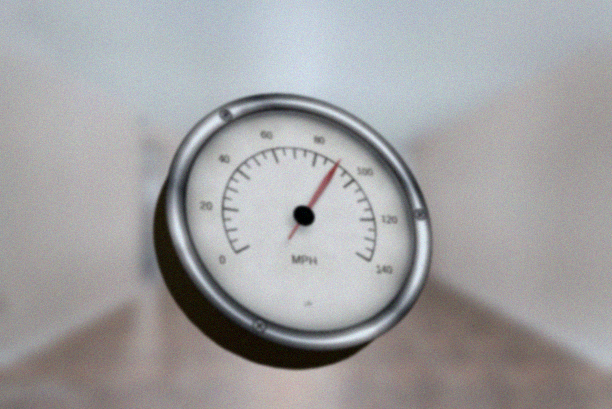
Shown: **90** mph
